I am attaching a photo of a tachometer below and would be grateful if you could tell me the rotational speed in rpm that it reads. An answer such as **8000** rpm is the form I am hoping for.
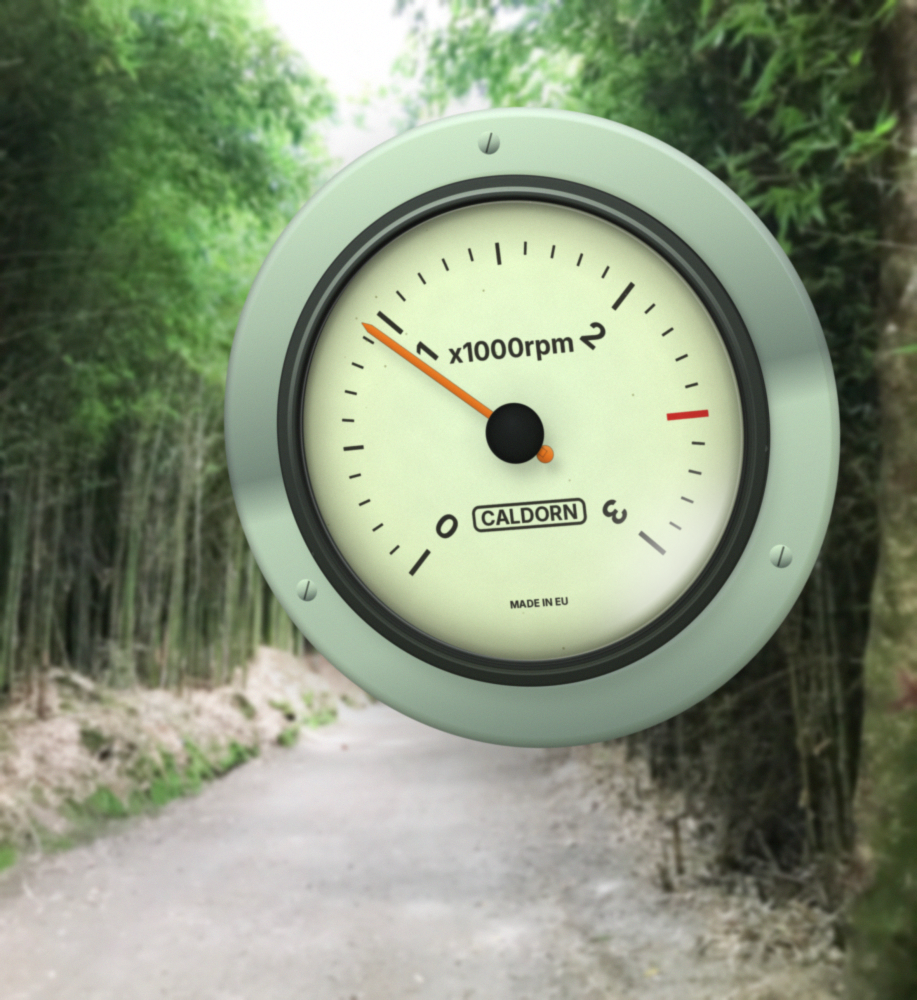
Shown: **950** rpm
